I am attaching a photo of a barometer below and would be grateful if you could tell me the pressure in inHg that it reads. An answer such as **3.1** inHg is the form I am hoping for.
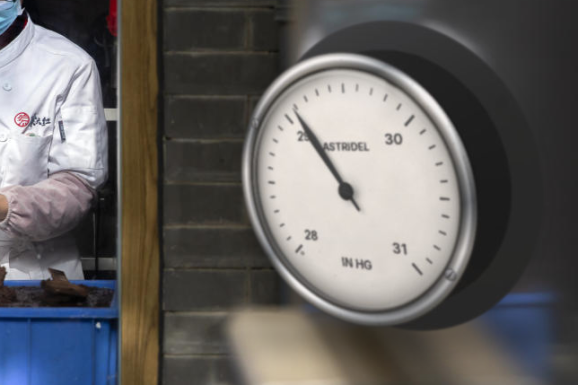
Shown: **29.1** inHg
